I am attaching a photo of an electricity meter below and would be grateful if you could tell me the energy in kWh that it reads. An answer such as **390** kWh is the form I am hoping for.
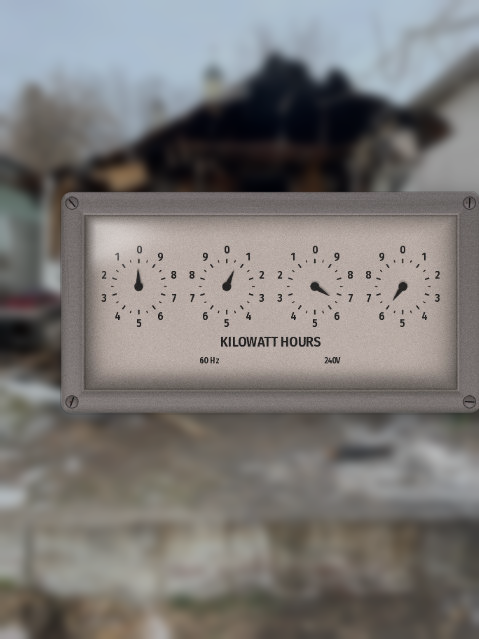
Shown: **66** kWh
